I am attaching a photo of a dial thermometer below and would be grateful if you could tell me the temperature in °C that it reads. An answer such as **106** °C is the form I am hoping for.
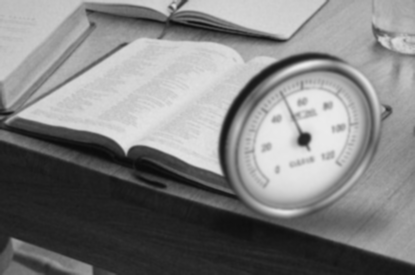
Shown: **50** °C
